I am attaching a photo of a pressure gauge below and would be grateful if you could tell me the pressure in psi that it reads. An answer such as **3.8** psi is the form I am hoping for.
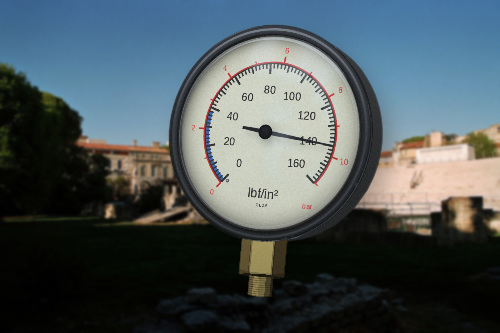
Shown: **140** psi
